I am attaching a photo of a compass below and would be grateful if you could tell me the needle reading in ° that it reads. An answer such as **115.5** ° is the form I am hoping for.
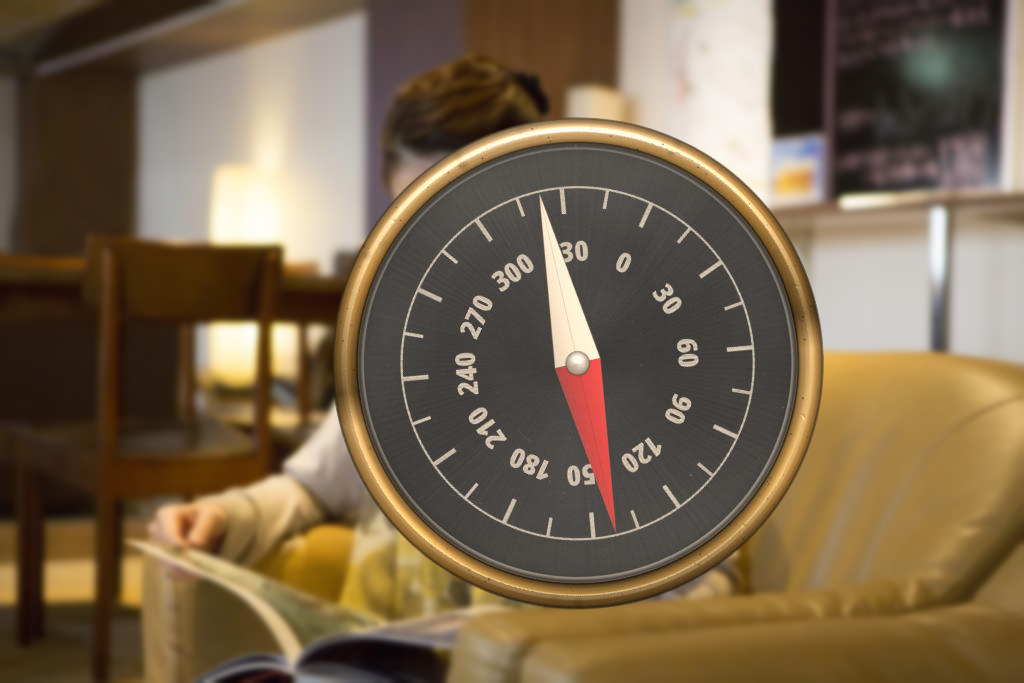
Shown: **142.5** °
